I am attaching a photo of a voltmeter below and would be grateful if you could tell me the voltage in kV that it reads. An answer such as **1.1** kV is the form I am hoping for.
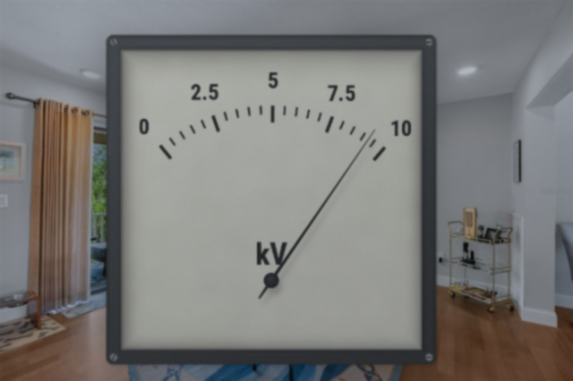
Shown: **9.25** kV
